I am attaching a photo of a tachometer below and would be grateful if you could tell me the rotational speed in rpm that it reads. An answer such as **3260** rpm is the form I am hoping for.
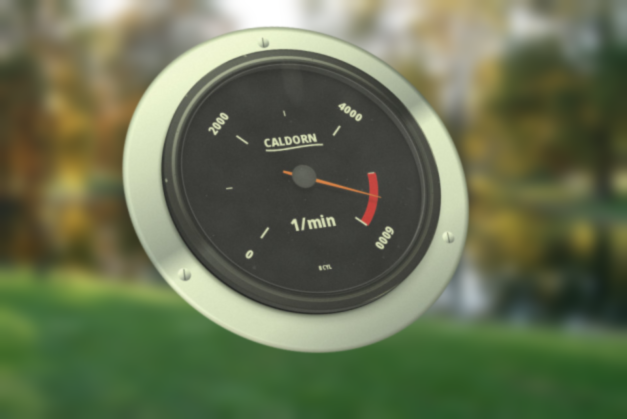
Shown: **5500** rpm
